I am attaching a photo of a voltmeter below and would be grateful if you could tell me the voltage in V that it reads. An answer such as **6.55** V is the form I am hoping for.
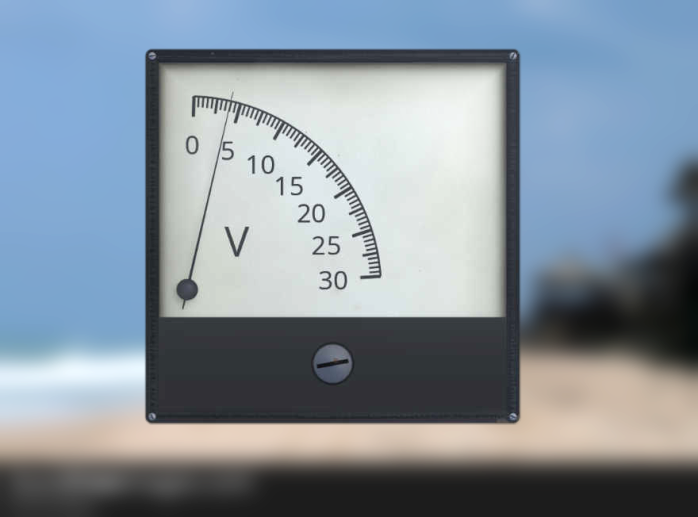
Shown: **4** V
